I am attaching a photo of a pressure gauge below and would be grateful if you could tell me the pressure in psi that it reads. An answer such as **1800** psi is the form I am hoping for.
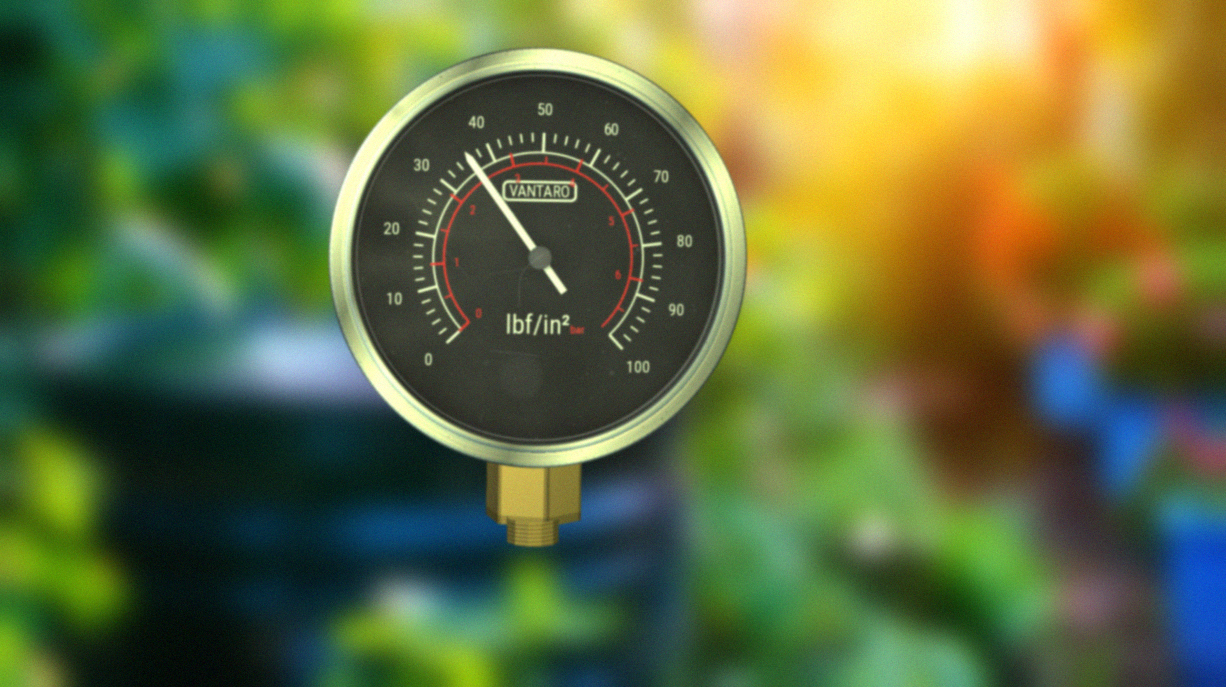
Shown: **36** psi
